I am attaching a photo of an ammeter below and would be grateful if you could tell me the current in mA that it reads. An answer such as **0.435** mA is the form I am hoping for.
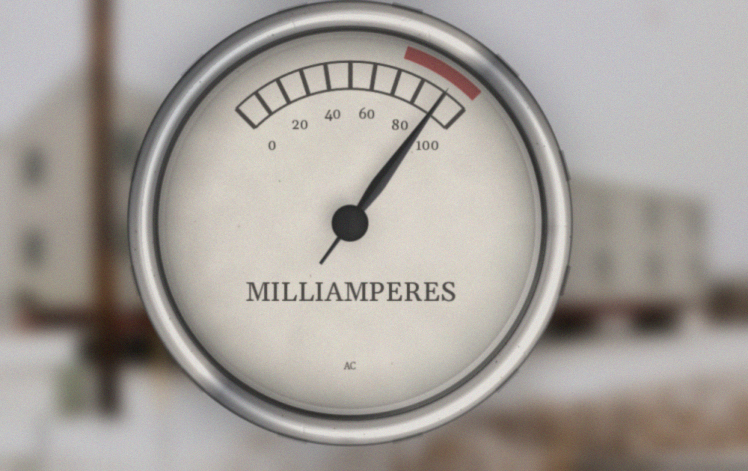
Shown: **90** mA
